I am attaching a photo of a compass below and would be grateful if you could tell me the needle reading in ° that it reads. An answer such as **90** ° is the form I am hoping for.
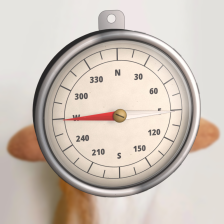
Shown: **270** °
